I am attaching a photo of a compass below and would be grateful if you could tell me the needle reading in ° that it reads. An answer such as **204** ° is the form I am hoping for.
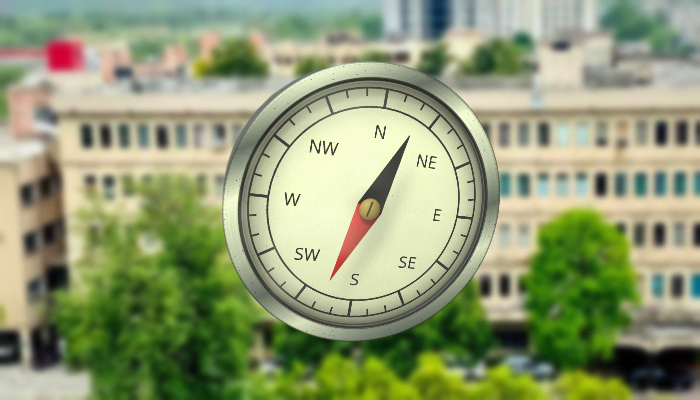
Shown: **200** °
